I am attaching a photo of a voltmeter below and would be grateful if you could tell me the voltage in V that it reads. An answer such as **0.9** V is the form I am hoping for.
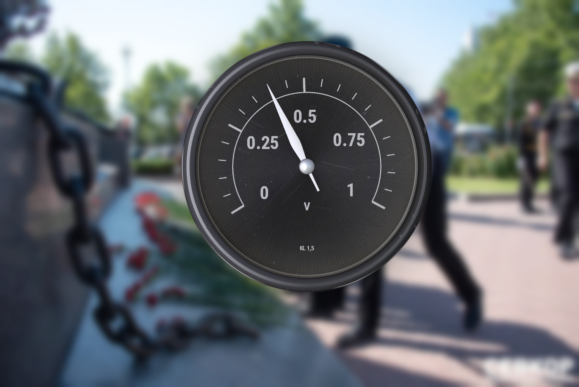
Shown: **0.4** V
